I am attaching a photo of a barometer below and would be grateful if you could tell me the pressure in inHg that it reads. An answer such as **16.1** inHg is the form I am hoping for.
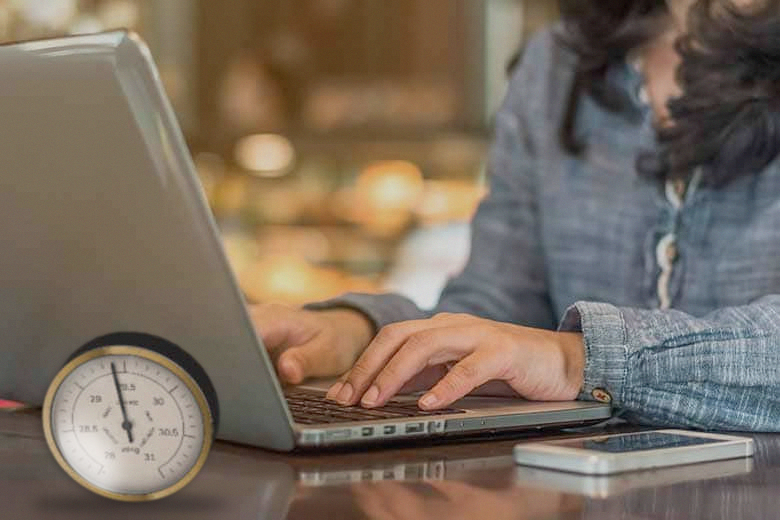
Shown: **29.4** inHg
